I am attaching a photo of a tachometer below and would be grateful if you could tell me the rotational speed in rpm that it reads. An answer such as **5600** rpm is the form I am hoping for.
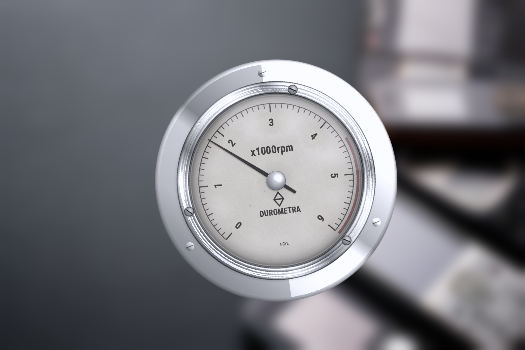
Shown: **1800** rpm
